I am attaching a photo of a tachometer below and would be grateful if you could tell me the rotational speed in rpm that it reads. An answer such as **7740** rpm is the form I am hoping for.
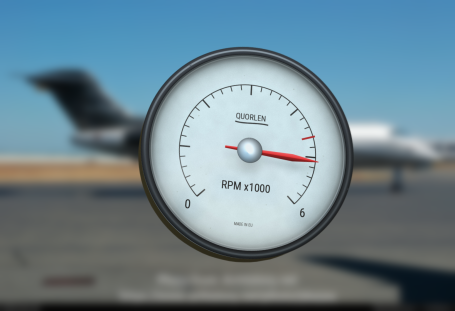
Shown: **5100** rpm
